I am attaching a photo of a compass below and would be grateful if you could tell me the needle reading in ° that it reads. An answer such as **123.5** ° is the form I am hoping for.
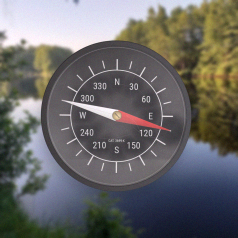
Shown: **105** °
